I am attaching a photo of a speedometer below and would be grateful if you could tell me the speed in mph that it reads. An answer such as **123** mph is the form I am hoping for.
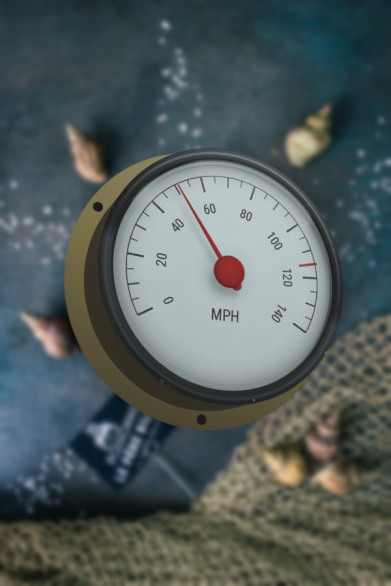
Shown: **50** mph
